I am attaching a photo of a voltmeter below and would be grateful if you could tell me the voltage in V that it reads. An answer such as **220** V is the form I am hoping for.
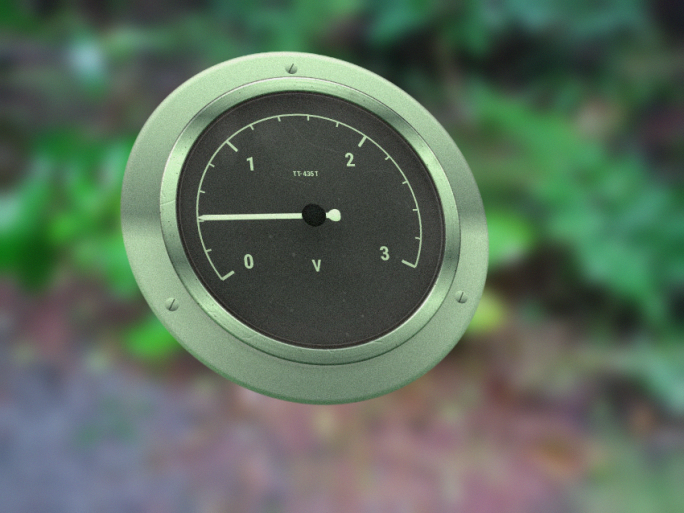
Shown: **0.4** V
